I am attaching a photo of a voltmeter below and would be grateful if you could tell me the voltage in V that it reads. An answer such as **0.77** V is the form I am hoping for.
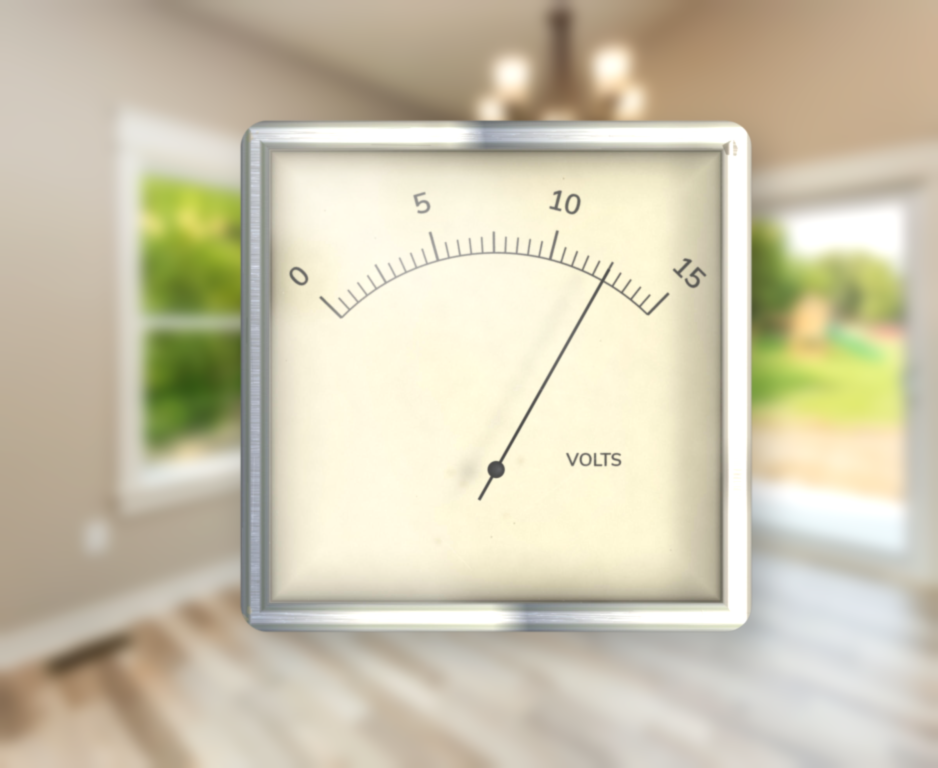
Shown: **12.5** V
